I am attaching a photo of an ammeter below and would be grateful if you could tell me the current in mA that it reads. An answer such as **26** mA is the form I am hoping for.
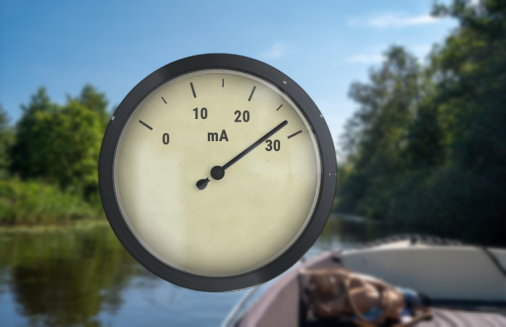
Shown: **27.5** mA
